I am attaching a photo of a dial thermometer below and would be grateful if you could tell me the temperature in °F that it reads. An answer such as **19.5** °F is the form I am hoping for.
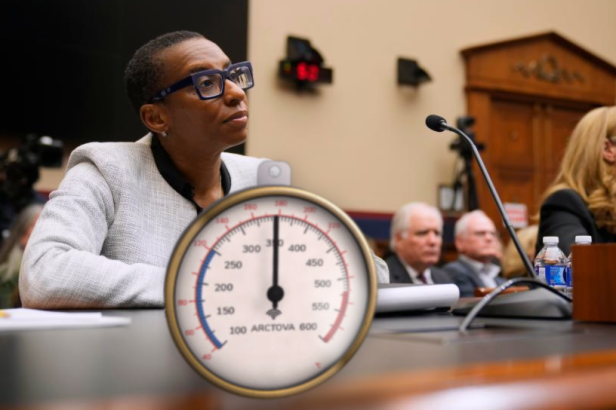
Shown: **350** °F
